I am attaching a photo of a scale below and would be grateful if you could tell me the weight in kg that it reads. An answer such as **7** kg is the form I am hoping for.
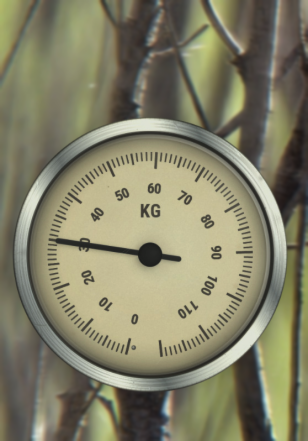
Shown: **30** kg
